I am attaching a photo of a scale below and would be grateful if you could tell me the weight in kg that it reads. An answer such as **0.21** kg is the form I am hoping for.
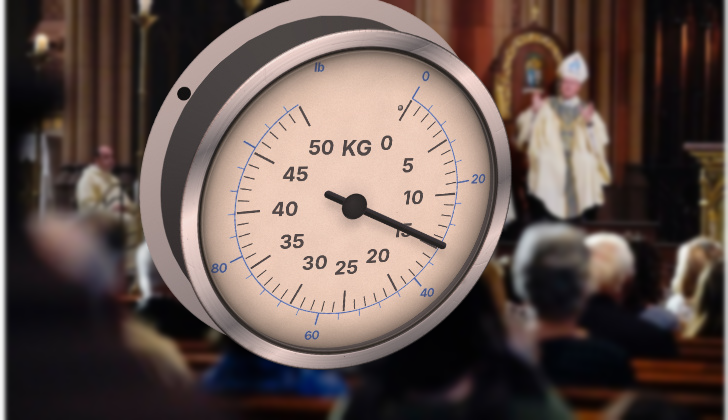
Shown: **14.5** kg
